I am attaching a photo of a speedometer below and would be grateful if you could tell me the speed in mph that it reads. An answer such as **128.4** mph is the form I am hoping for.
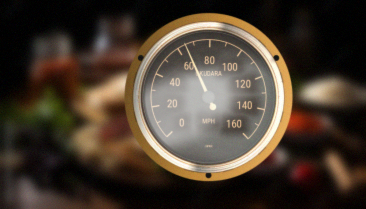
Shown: **65** mph
